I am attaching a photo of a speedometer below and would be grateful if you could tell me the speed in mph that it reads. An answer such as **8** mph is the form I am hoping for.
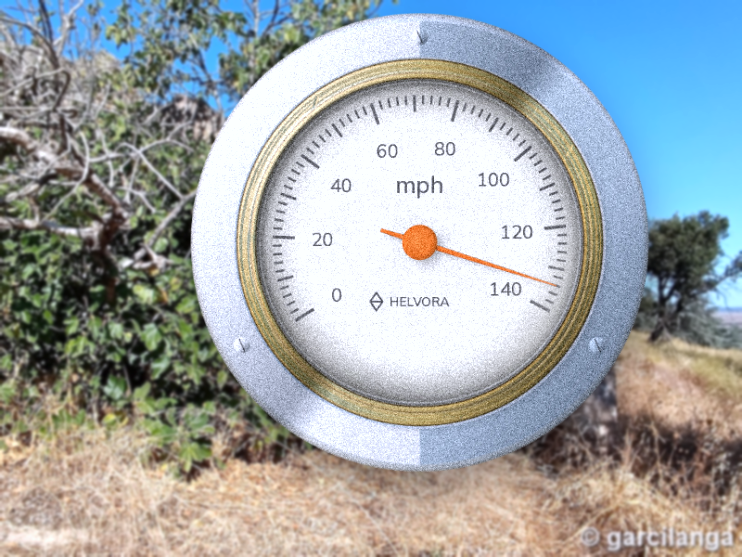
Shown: **134** mph
